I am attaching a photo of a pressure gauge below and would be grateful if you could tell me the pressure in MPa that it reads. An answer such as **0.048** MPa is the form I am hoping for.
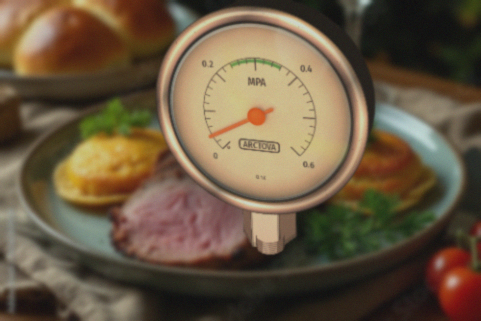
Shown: **0.04** MPa
